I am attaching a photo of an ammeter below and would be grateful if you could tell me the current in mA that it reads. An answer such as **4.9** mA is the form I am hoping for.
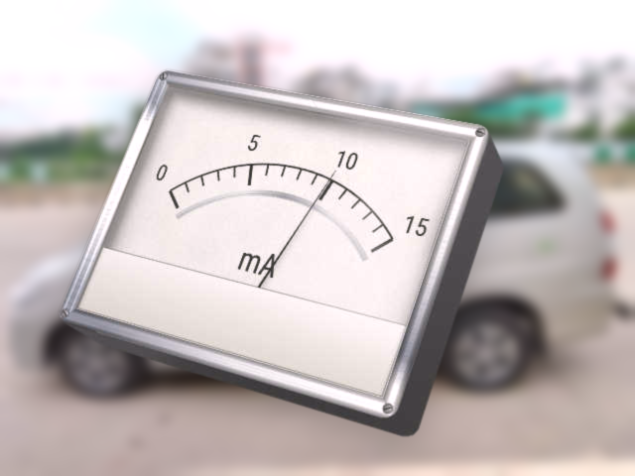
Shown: **10** mA
